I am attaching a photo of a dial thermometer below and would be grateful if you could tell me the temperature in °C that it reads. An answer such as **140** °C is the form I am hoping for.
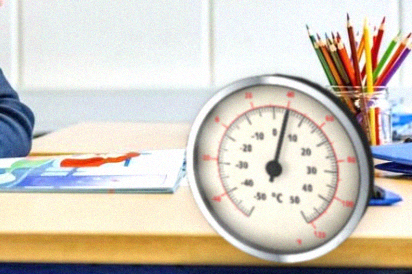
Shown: **5** °C
